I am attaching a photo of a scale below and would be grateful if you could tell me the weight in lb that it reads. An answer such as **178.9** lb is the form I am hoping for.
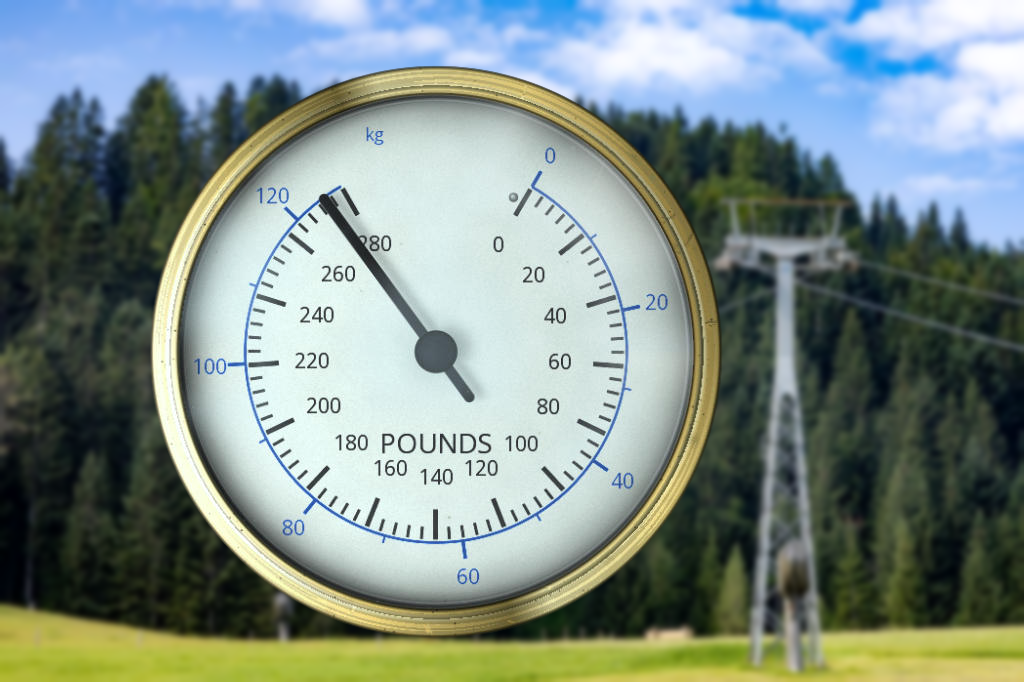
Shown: **274** lb
